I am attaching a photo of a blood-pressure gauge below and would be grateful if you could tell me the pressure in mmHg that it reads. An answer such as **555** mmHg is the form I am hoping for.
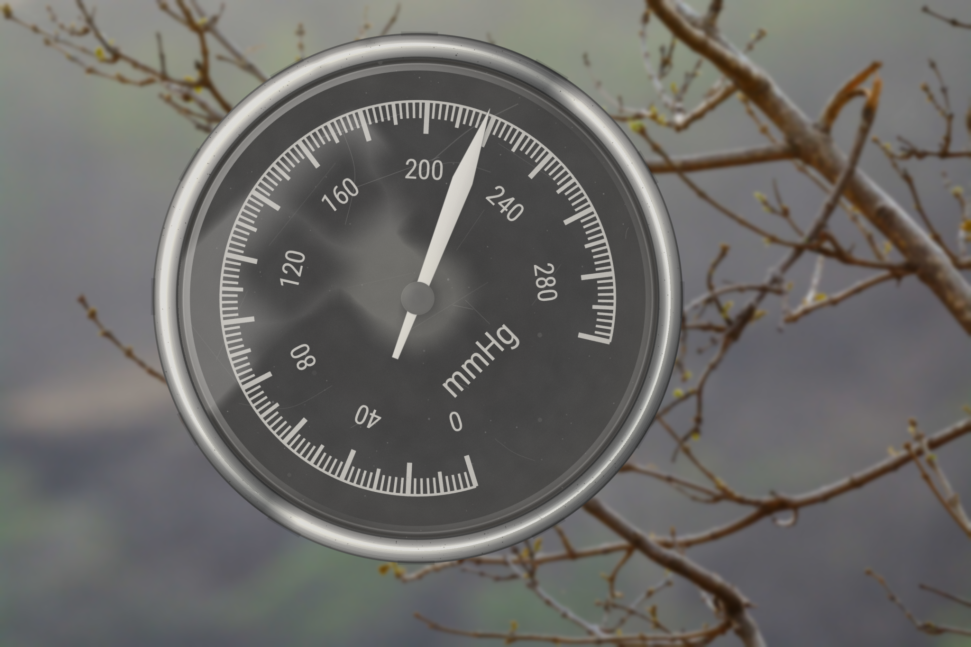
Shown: **218** mmHg
